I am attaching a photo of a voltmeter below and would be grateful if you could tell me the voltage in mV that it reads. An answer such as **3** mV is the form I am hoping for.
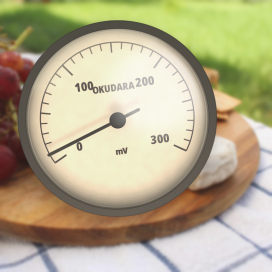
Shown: **10** mV
